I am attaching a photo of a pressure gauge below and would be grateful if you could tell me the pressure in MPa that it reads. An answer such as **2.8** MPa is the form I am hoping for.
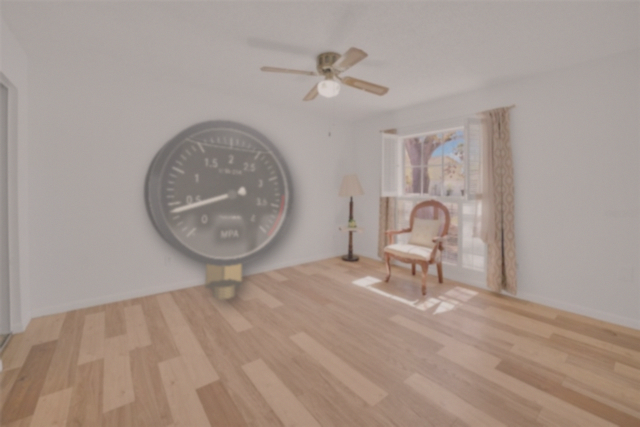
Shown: **0.4** MPa
